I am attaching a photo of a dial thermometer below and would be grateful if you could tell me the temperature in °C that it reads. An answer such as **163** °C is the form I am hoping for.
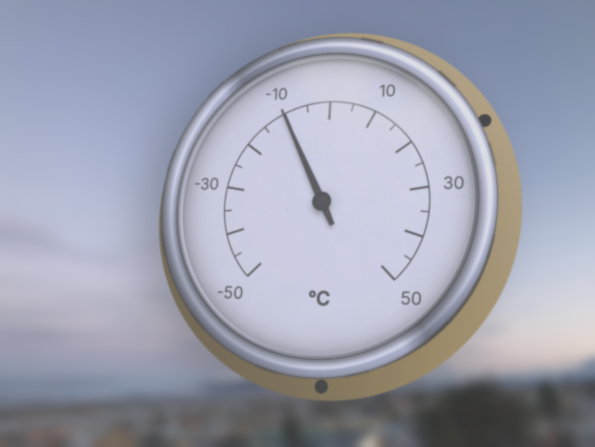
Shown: **-10** °C
